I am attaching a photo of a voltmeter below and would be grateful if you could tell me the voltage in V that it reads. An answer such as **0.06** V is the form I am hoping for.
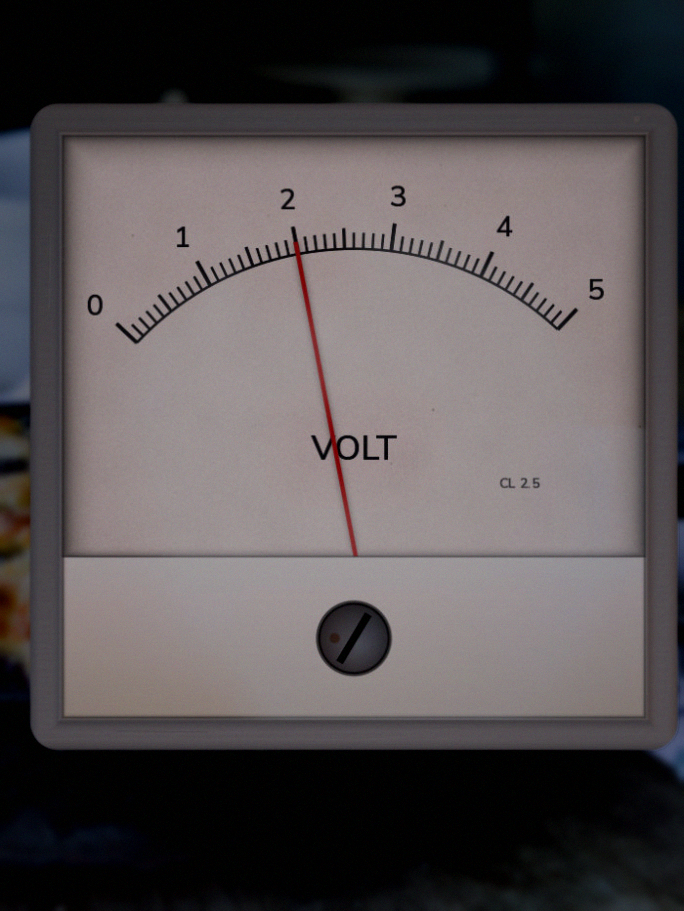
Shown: **2** V
